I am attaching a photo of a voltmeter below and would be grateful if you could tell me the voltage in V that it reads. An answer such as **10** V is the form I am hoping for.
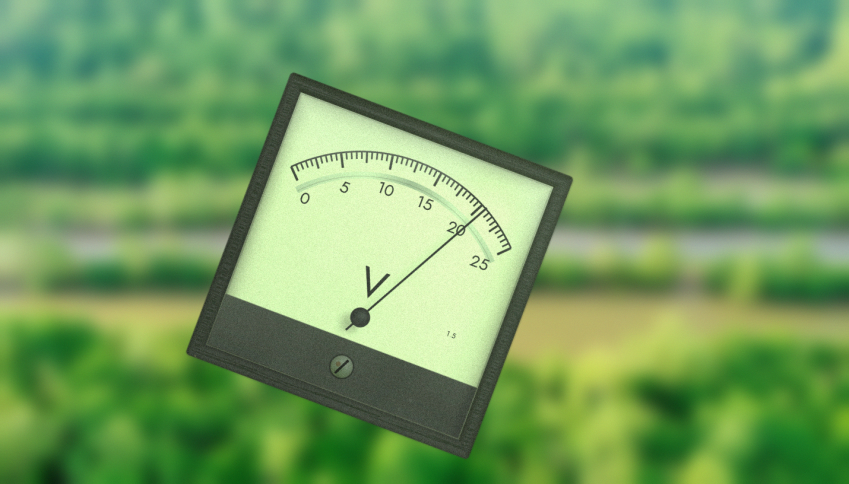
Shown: **20.5** V
